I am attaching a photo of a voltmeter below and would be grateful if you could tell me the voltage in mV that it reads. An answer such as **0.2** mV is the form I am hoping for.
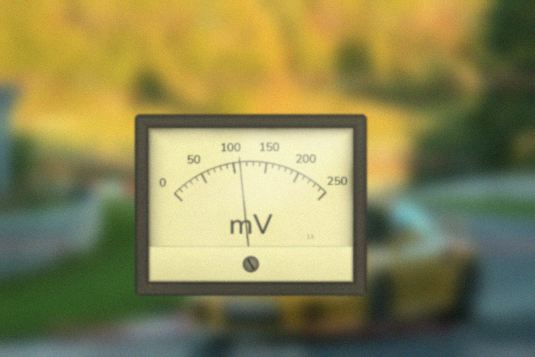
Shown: **110** mV
